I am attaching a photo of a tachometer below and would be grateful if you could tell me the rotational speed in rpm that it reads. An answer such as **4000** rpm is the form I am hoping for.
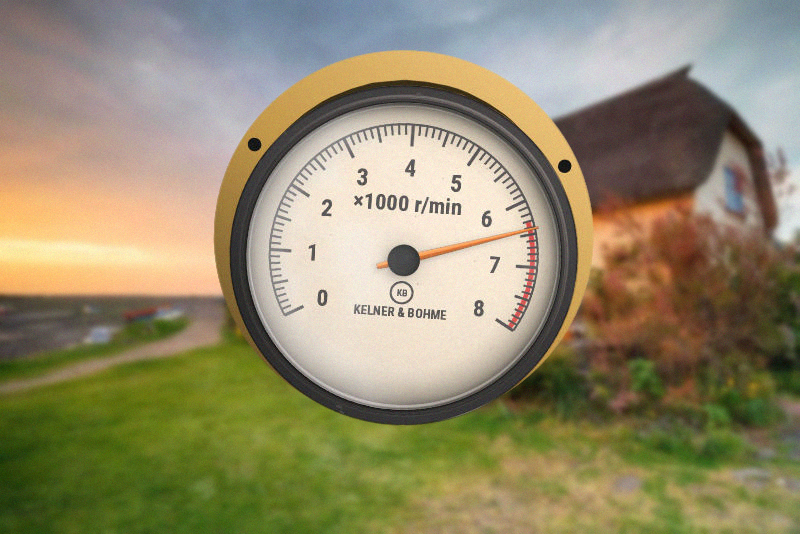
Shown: **6400** rpm
